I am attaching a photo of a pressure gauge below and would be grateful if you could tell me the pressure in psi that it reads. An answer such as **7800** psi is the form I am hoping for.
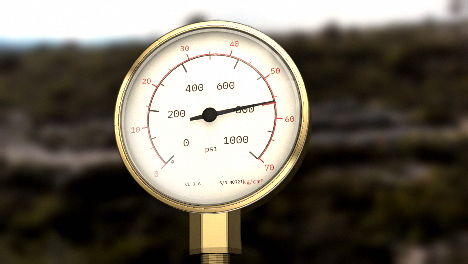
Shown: **800** psi
